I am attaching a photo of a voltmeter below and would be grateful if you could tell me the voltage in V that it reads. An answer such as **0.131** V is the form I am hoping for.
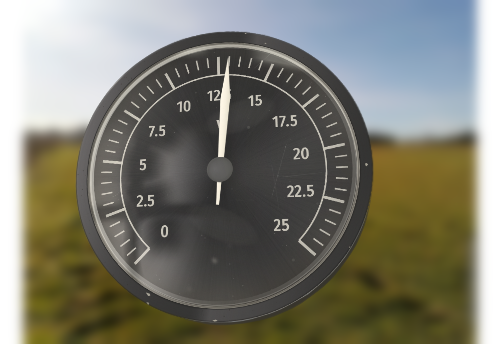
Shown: **13** V
